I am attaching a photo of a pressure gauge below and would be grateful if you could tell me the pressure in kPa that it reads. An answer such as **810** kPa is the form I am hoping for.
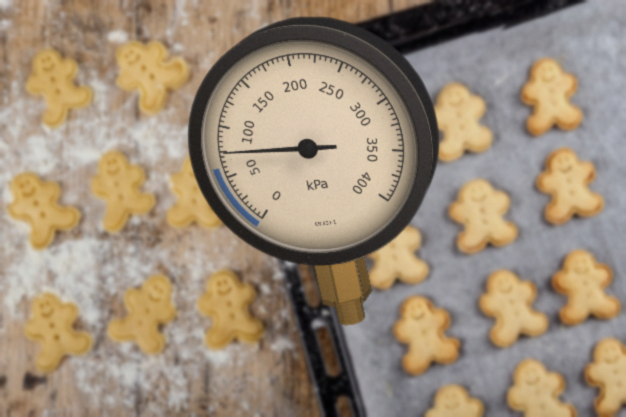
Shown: **75** kPa
